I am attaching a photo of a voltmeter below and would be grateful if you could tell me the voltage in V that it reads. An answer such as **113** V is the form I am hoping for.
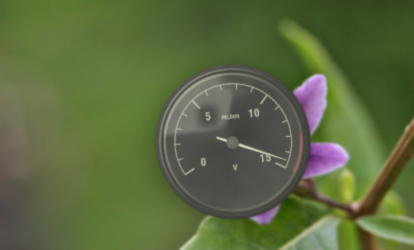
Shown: **14.5** V
